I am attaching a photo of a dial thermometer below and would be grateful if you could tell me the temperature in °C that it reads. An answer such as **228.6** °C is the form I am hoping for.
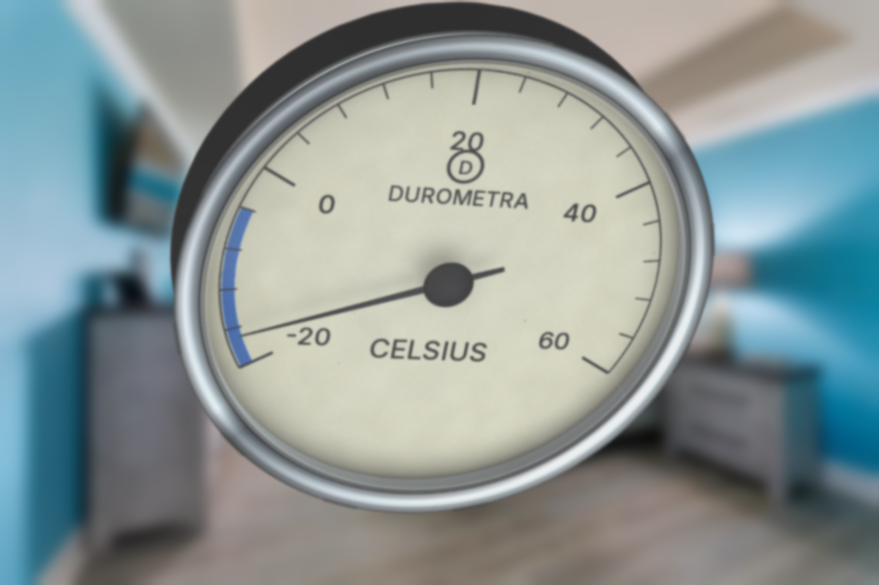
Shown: **-16** °C
